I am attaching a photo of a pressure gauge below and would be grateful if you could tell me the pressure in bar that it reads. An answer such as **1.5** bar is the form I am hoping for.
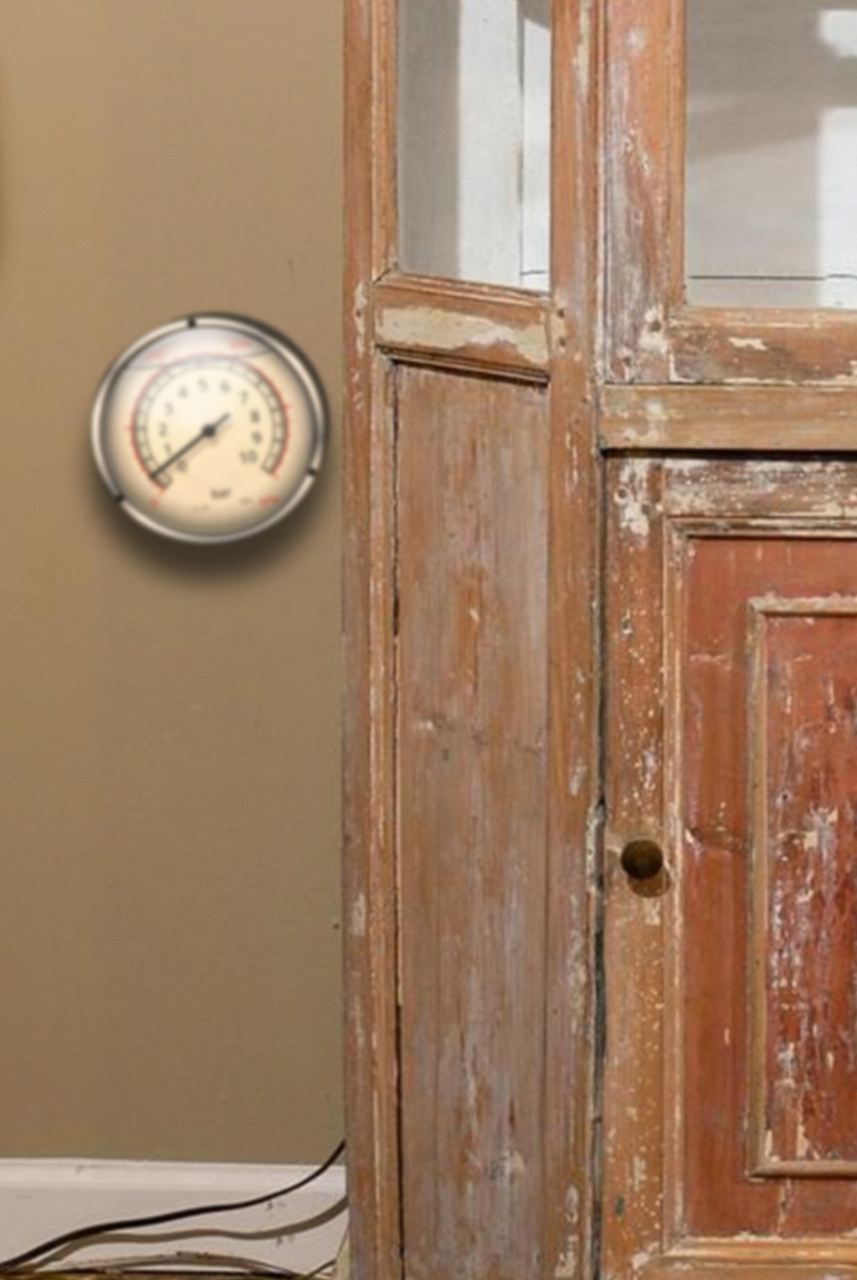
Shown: **0.5** bar
